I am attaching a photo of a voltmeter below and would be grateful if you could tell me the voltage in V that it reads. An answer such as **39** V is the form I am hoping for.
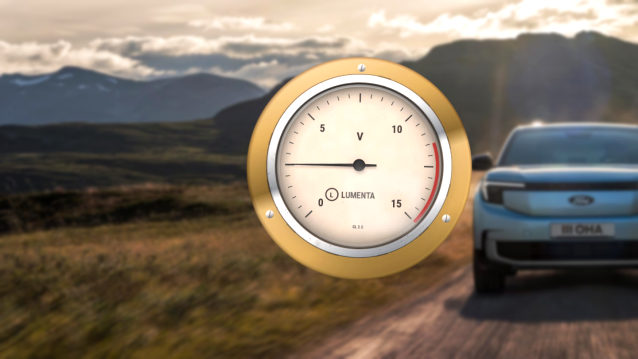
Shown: **2.5** V
